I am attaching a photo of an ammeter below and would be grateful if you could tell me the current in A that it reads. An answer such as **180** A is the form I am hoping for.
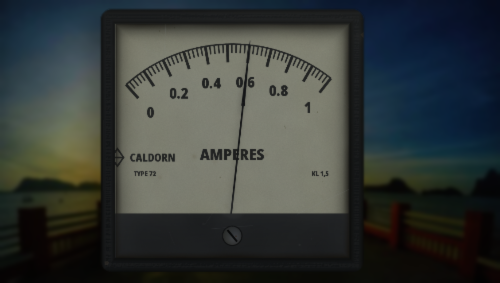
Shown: **0.6** A
